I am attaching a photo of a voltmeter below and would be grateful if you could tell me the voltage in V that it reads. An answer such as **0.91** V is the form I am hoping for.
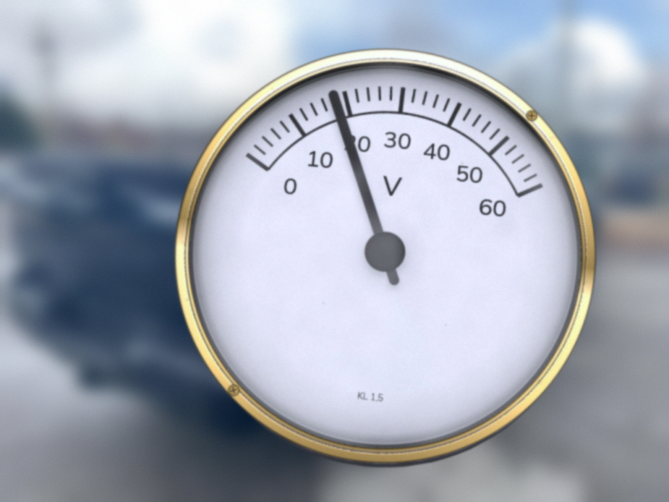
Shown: **18** V
